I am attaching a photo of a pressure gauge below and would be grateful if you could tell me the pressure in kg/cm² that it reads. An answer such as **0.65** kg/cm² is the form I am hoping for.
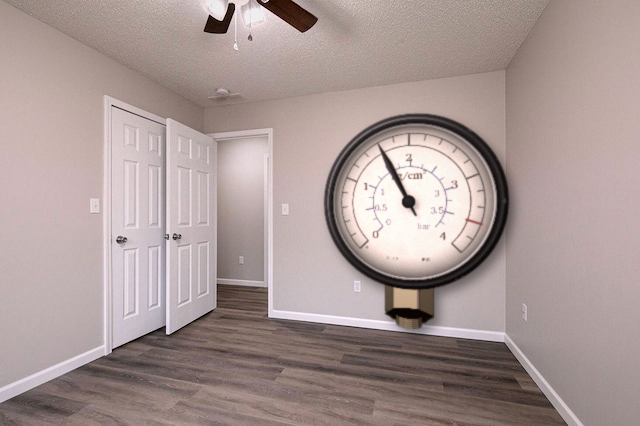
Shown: **1.6** kg/cm²
